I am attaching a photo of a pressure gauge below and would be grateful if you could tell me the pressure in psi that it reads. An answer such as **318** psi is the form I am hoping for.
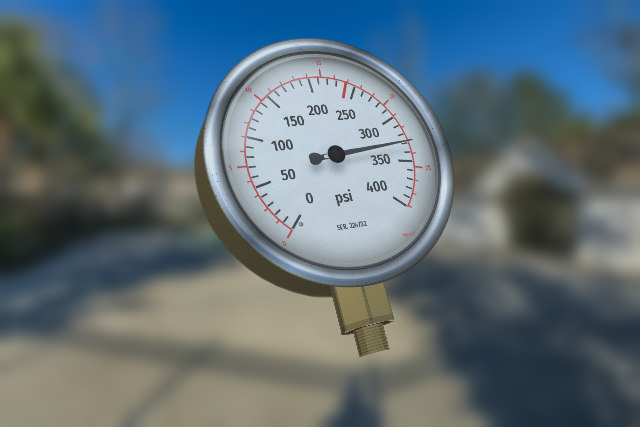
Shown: **330** psi
